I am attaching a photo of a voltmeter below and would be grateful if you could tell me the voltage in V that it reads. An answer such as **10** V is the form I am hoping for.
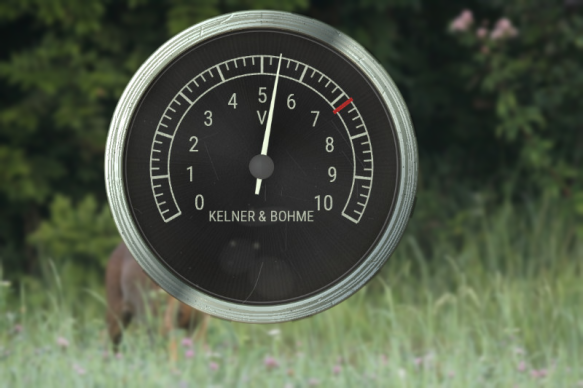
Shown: **5.4** V
